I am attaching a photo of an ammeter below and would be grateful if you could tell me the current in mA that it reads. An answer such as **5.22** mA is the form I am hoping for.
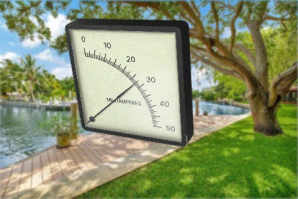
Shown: **27.5** mA
